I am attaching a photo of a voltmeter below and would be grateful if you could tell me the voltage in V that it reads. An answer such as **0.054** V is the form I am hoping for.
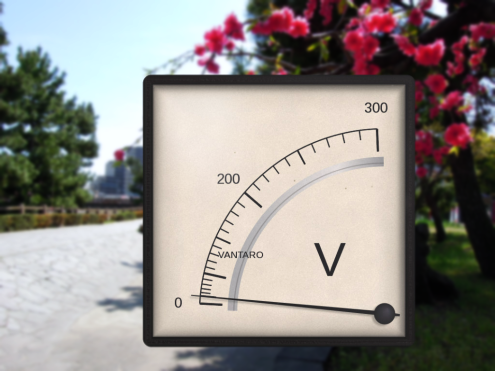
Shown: **50** V
